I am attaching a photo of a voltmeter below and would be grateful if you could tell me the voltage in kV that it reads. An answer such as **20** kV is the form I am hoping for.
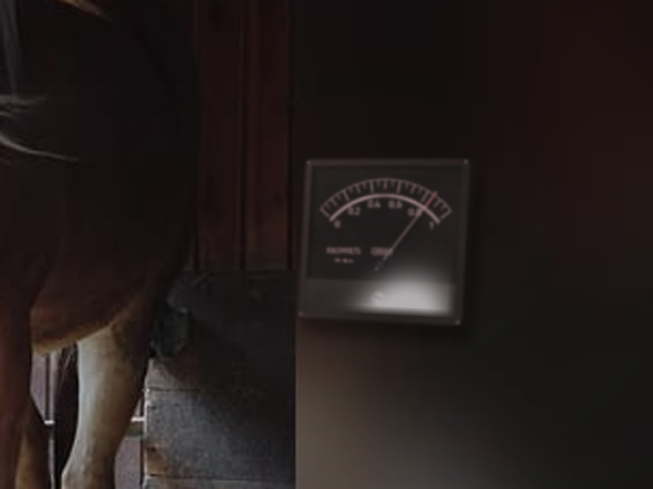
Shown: **0.85** kV
